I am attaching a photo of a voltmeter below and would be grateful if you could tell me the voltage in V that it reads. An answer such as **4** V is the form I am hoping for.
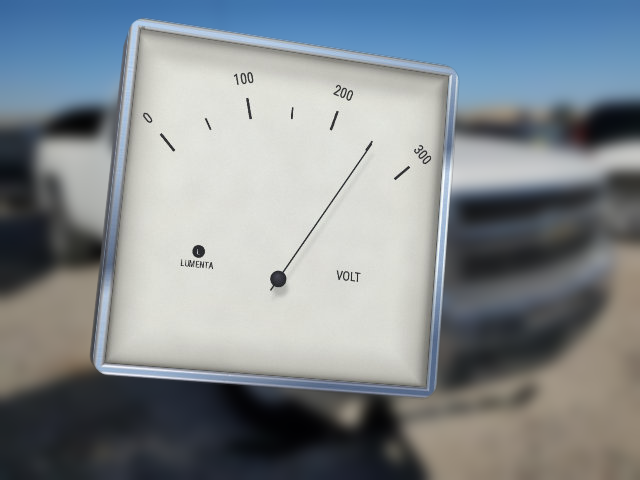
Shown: **250** V
